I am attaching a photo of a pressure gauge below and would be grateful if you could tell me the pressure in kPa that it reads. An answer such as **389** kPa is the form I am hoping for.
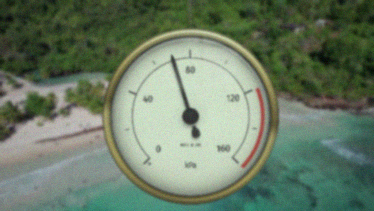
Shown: **70** kPa
